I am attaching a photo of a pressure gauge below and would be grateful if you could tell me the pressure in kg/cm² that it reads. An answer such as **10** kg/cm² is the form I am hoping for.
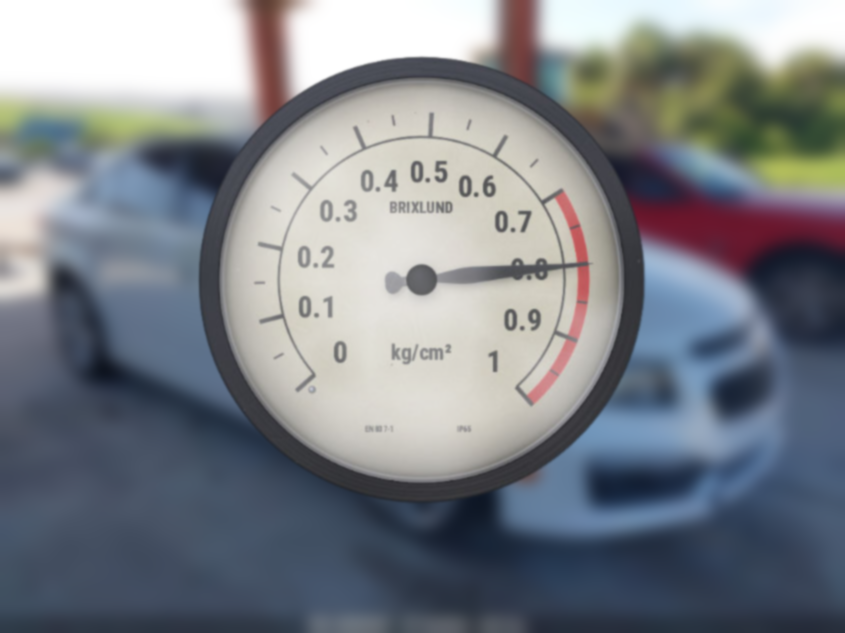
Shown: **0.8** kg/cm²
